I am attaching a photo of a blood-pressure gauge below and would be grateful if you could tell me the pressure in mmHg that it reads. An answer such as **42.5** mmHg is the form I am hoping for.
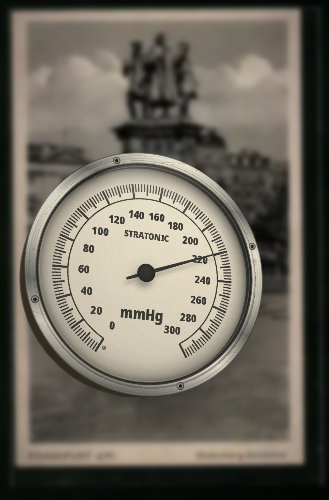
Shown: **220** mmHg
